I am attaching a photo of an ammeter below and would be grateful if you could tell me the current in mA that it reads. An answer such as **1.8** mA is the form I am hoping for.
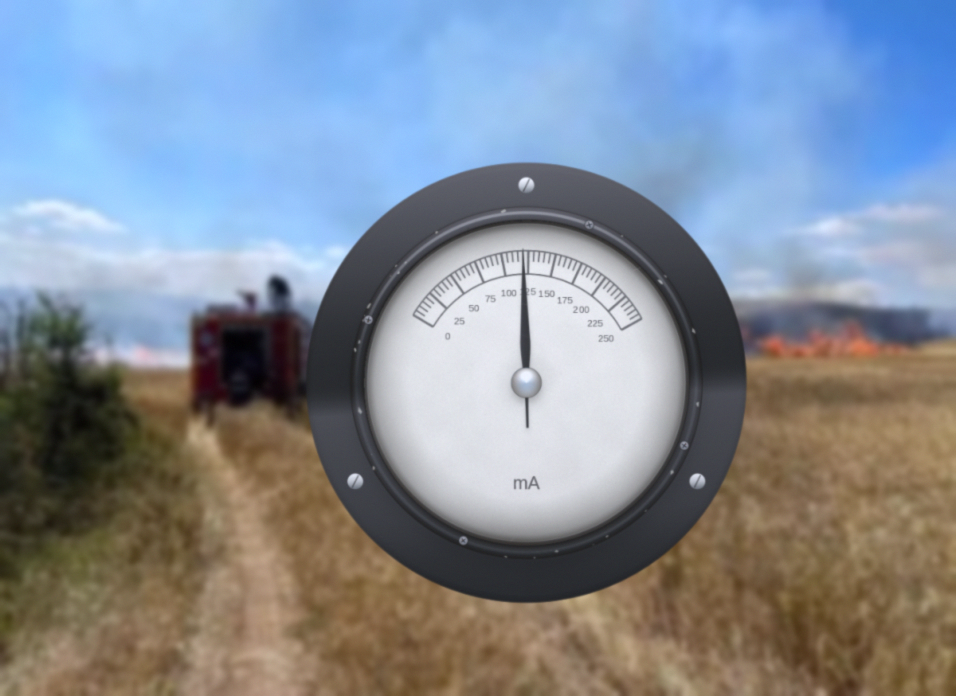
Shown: **120** mA
